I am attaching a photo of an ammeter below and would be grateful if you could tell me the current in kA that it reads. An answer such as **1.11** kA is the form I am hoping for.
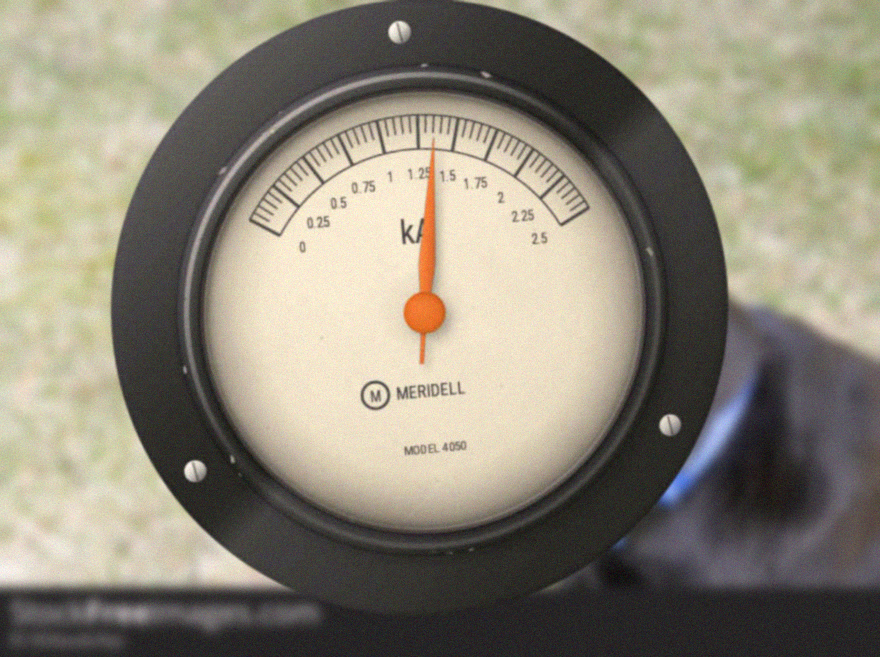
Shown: **1.35** kA
